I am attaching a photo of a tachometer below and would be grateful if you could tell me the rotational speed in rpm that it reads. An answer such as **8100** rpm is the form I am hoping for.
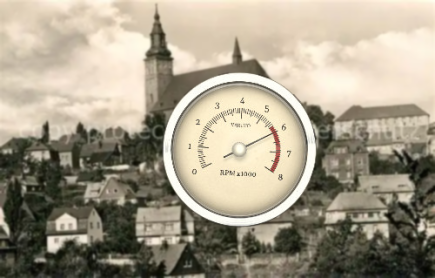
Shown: **6000** rpm
